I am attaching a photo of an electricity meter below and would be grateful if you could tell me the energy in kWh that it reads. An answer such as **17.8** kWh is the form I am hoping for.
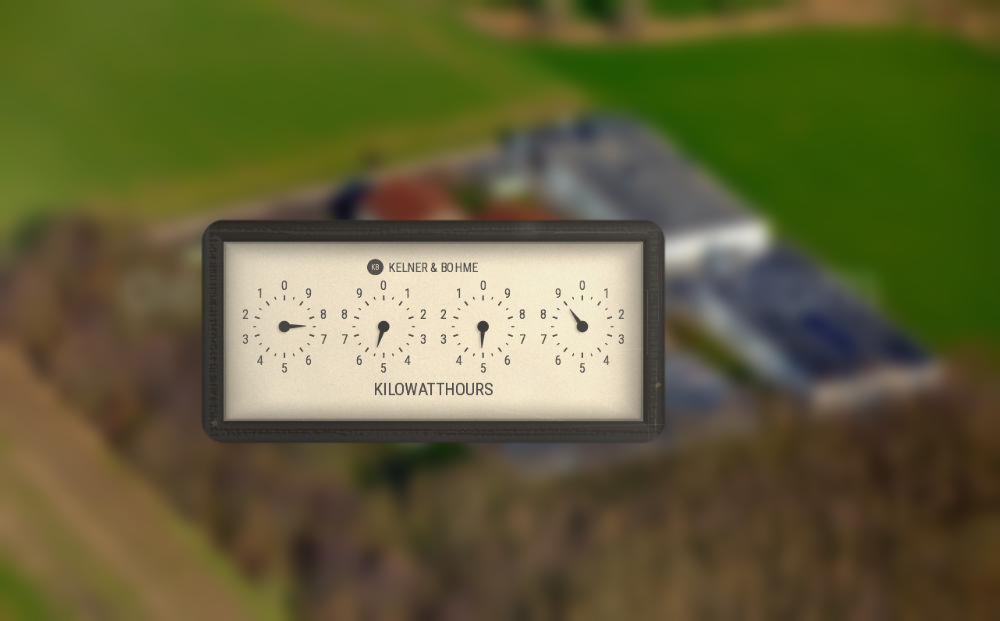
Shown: **7549** kWh
